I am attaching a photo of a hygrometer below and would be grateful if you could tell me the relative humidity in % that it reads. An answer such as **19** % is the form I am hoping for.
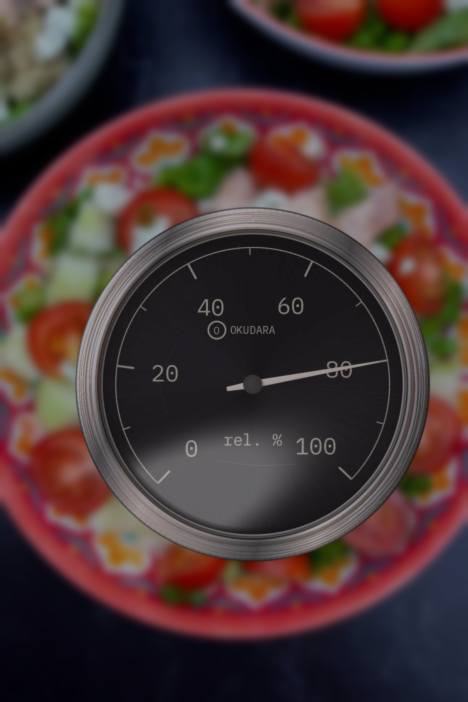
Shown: **80** %
